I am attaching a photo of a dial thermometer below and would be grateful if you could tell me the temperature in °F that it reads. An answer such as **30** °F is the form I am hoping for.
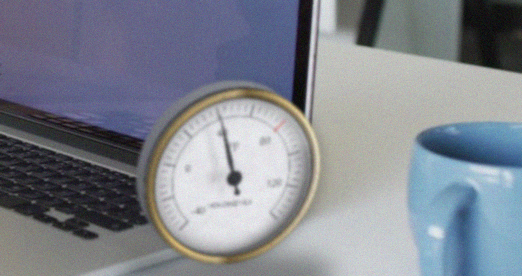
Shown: **40** °F
